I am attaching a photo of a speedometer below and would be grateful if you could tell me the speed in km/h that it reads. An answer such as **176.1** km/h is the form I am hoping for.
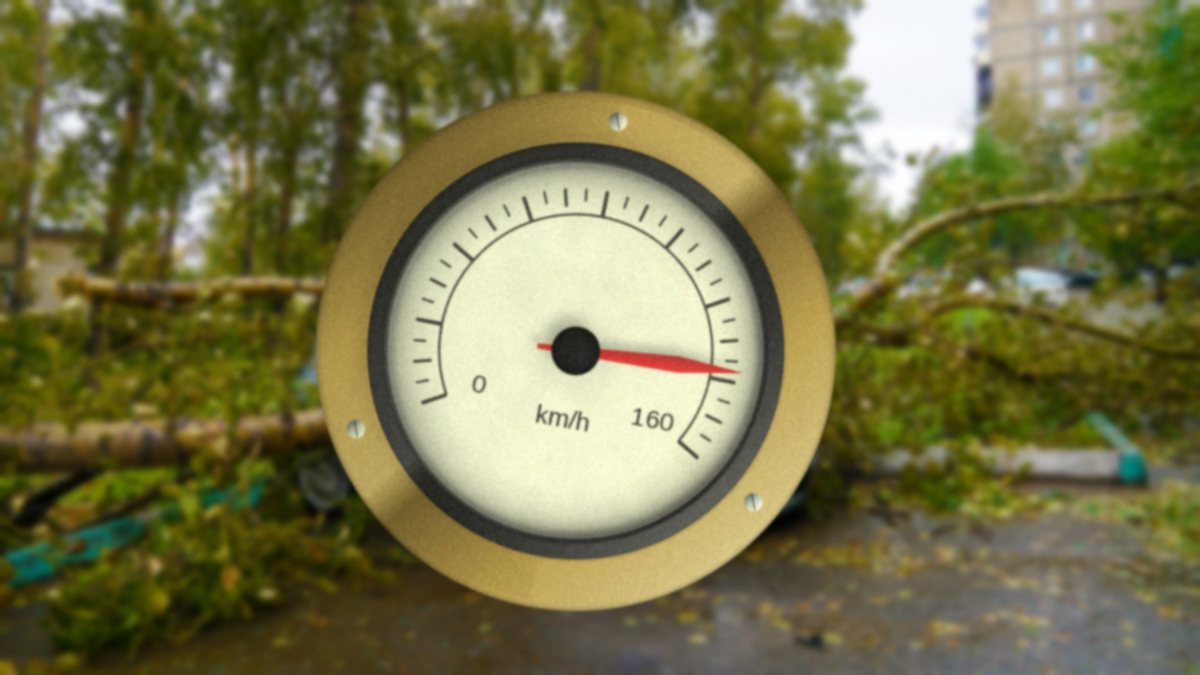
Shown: **137.5** km/h
